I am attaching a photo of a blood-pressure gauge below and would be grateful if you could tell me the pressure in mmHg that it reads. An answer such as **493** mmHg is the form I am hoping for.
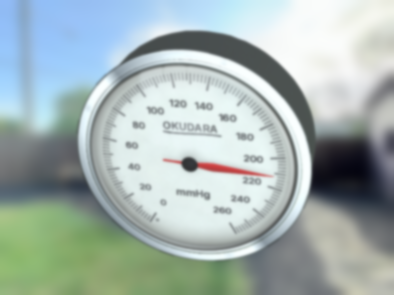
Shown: **210** mmHg
